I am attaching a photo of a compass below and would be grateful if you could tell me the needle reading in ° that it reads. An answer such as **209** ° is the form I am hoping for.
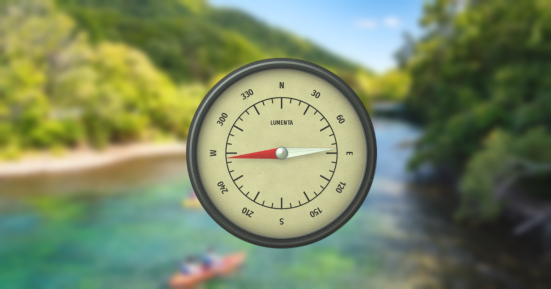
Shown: **265** °
